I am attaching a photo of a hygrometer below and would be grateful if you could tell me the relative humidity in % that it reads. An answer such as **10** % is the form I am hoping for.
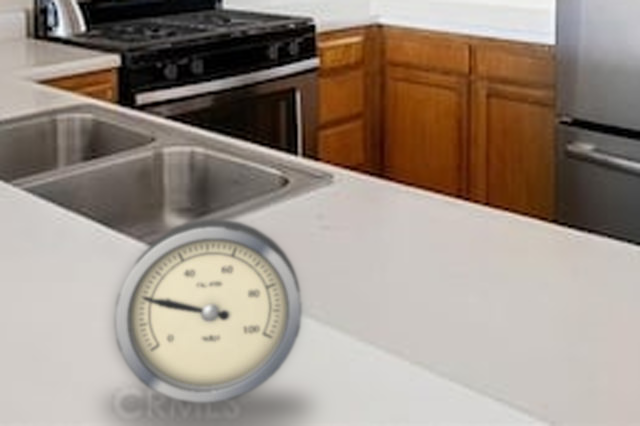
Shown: **20** %
